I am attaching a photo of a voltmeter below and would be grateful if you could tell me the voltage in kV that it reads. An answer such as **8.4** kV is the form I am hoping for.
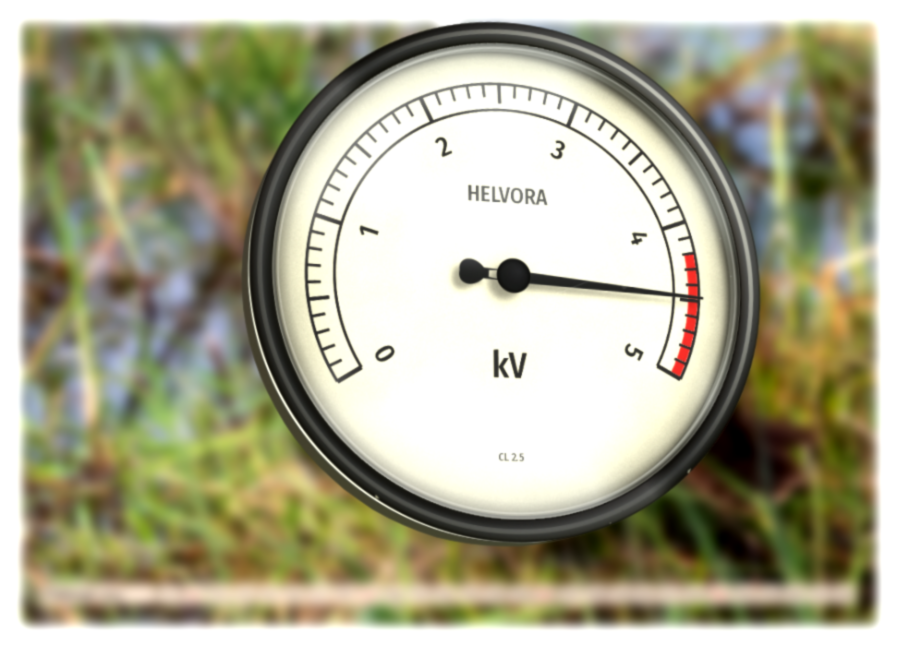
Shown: **4.5** kV
